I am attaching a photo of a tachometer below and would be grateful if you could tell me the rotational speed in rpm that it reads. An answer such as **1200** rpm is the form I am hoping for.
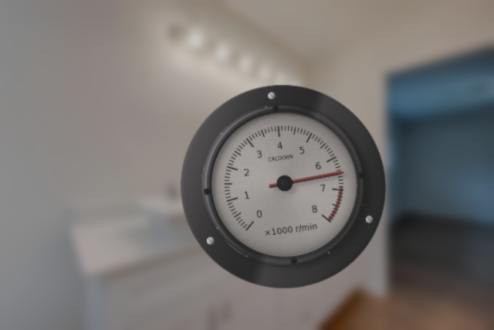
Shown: **6500** rpm
